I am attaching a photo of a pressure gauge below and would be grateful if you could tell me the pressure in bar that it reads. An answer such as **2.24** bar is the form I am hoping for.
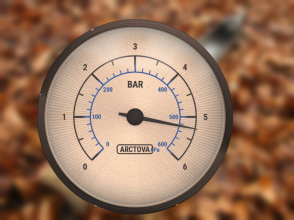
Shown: **5.25** bar
